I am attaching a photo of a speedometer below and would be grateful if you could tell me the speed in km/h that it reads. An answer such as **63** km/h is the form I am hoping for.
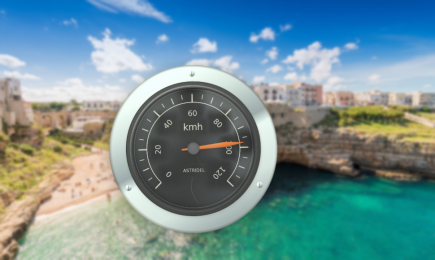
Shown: **97.5** km/h
